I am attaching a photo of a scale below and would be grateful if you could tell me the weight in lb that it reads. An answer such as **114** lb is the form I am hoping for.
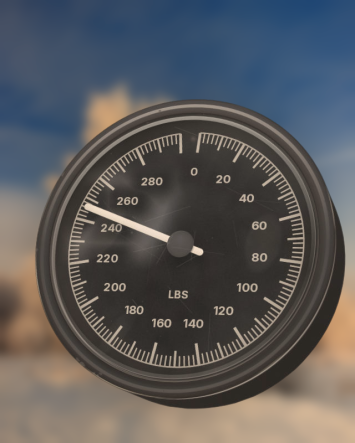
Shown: **246** lb
